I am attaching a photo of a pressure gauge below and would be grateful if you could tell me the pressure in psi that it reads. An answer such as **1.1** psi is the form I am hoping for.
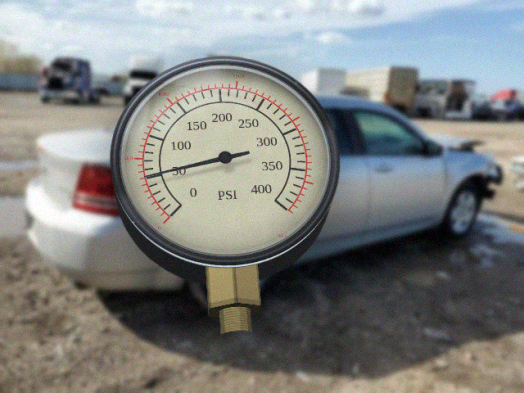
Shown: **50** psi
